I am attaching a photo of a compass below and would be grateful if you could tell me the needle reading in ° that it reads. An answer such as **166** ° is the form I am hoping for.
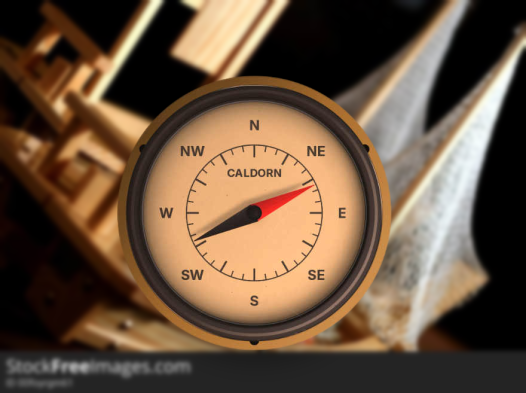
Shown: **65** °
